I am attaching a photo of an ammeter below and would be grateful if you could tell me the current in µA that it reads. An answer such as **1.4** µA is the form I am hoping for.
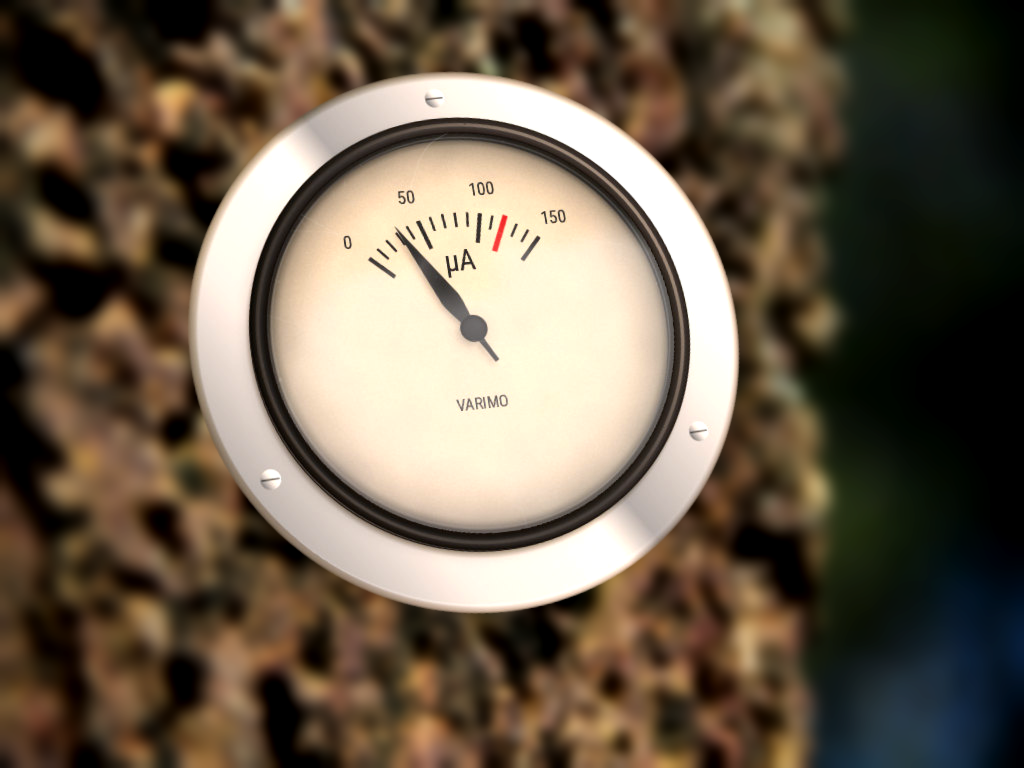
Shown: **30** µA
